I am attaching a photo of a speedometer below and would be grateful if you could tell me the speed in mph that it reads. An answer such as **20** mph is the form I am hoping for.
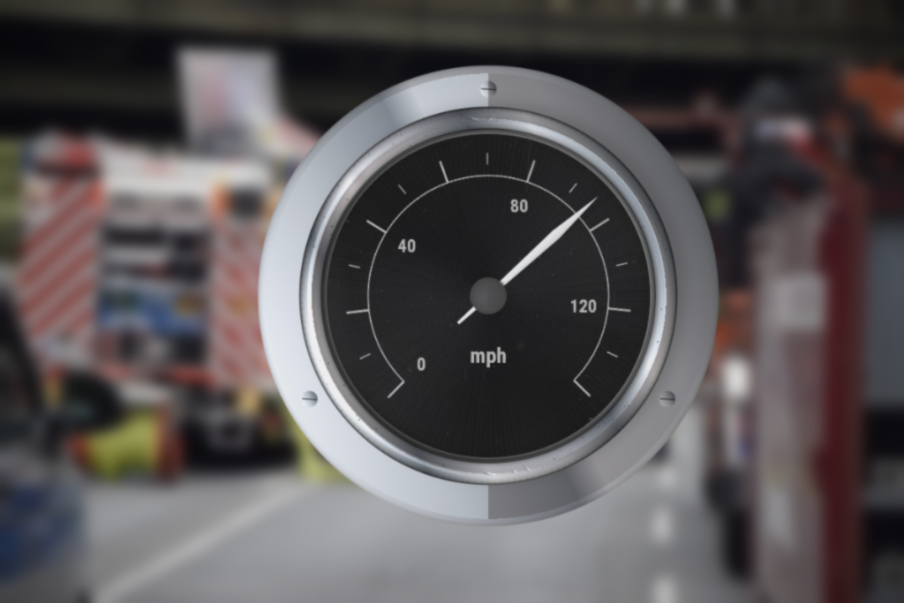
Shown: **95** mph
